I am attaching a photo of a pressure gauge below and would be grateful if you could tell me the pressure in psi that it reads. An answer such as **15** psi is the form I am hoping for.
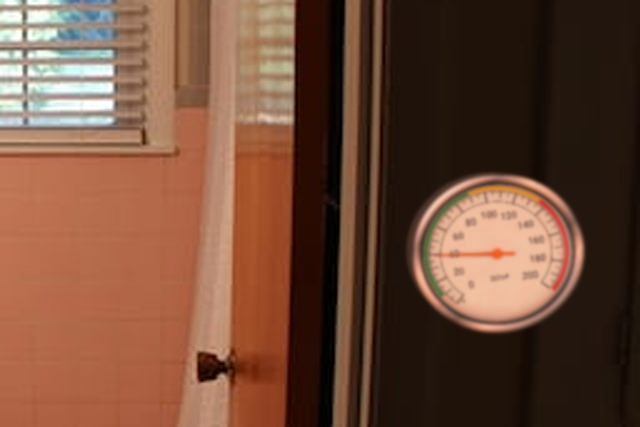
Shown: **40** psi
